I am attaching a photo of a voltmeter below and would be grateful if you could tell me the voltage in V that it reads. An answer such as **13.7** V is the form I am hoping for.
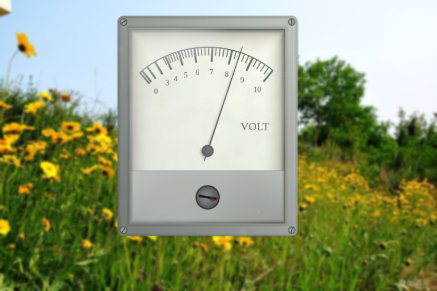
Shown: **8.4** V
